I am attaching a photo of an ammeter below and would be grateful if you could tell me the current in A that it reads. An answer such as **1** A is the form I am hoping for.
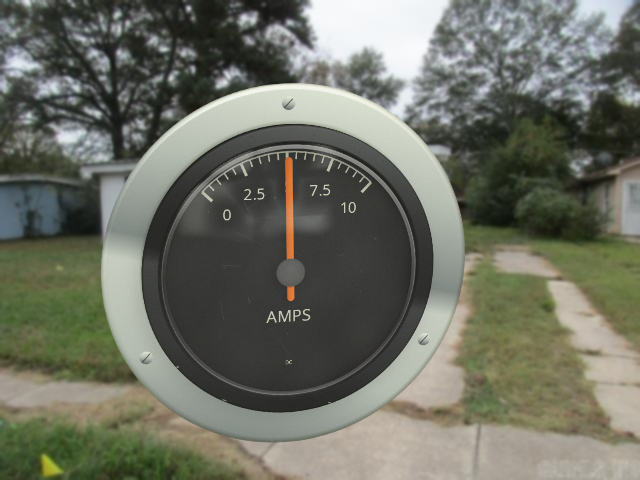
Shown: **5** A
